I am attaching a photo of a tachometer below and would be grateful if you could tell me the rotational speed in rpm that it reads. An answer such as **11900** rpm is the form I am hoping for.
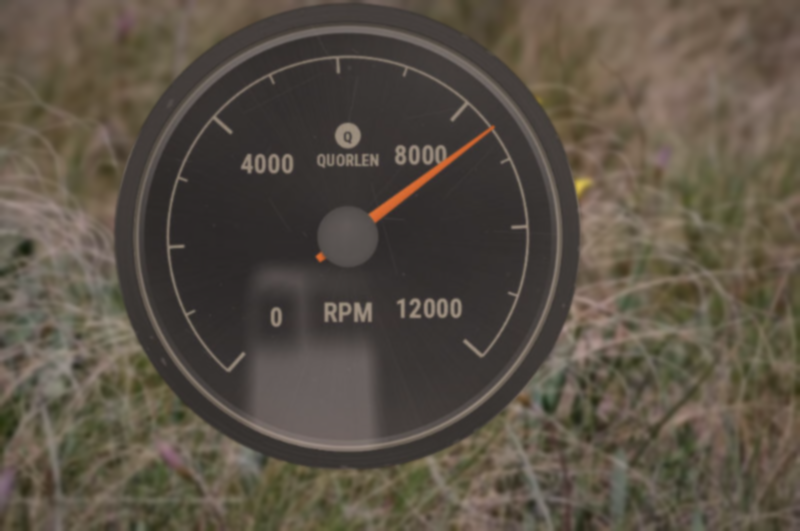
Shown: **8500** rpm
